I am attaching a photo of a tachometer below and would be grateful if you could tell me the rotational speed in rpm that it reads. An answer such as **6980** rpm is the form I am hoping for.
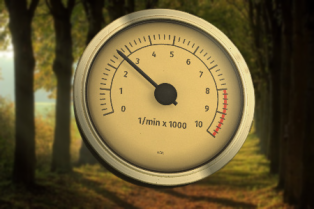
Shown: **2600** rpm
